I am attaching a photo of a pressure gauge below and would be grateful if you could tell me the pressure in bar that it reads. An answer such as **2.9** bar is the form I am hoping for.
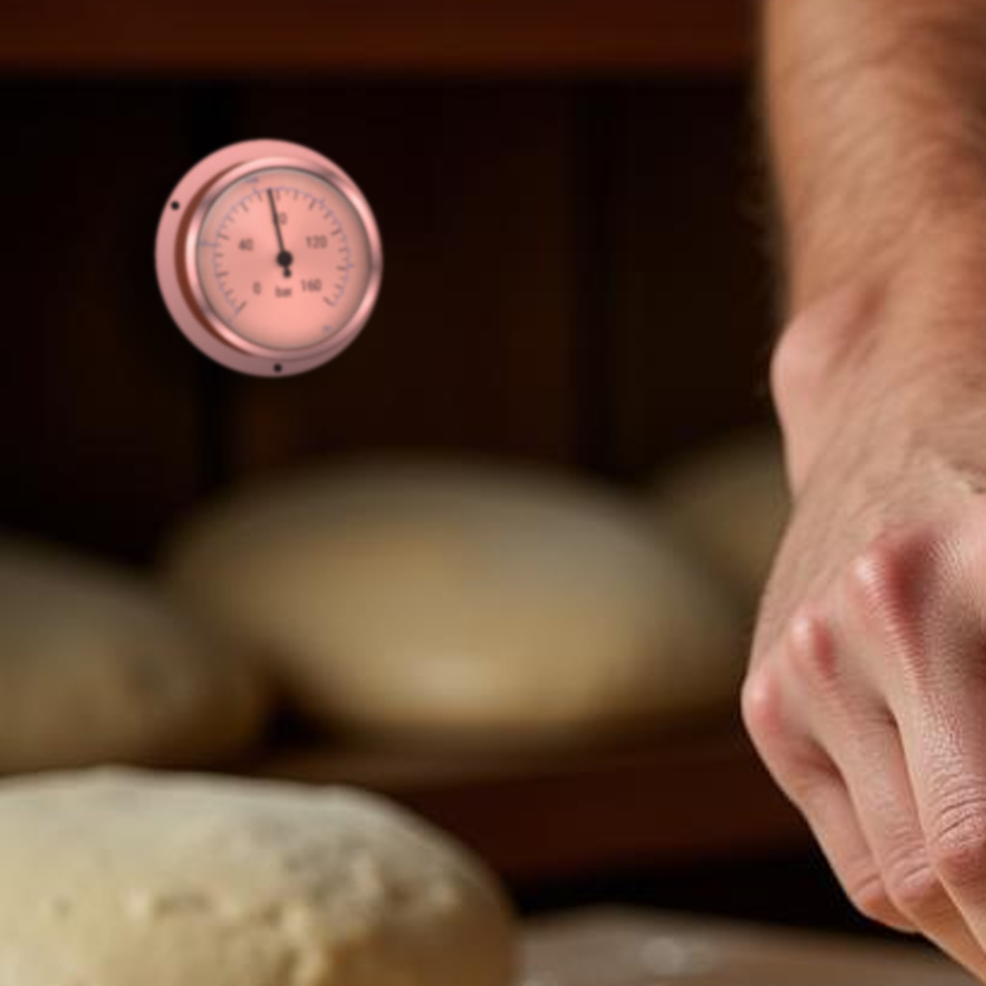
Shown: **75** bar
